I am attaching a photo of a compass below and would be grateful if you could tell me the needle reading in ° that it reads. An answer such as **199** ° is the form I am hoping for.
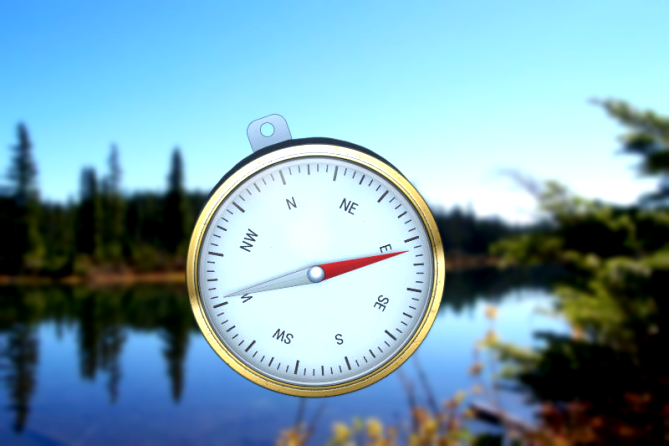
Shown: **95** °
